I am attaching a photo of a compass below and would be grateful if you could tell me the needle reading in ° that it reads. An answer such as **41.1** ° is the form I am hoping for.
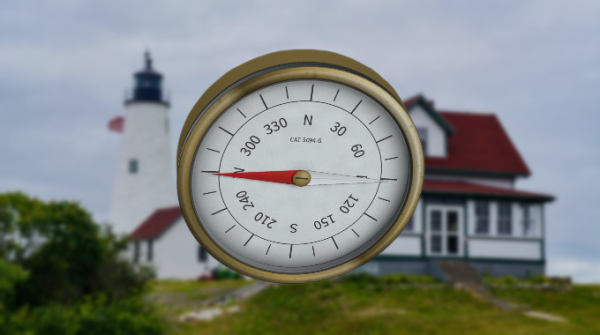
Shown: **270** °
